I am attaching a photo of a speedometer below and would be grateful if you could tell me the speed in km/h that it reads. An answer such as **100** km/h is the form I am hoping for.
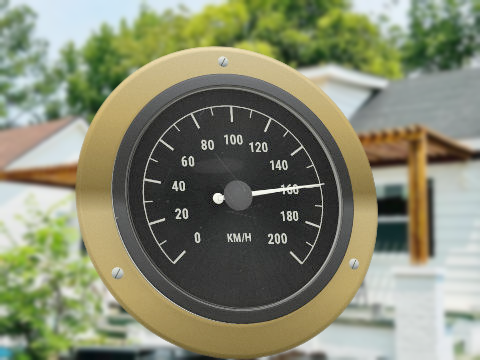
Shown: **160** km/h
